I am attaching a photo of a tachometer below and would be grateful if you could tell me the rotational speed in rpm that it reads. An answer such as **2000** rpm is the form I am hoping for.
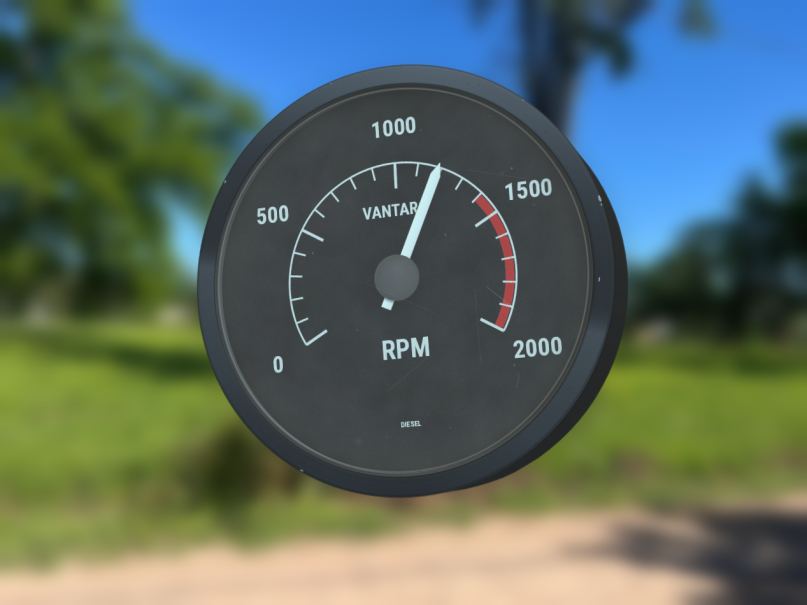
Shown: **1200** rpm
